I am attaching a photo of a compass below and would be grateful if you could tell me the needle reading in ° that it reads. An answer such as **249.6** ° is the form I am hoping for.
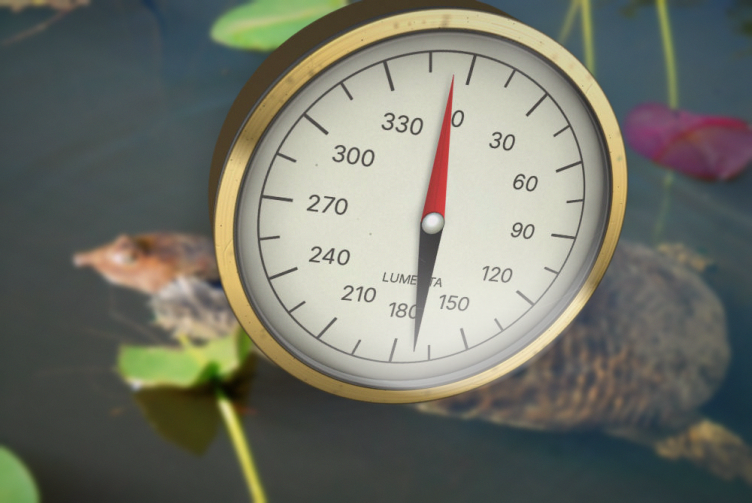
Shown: **352.5** °
